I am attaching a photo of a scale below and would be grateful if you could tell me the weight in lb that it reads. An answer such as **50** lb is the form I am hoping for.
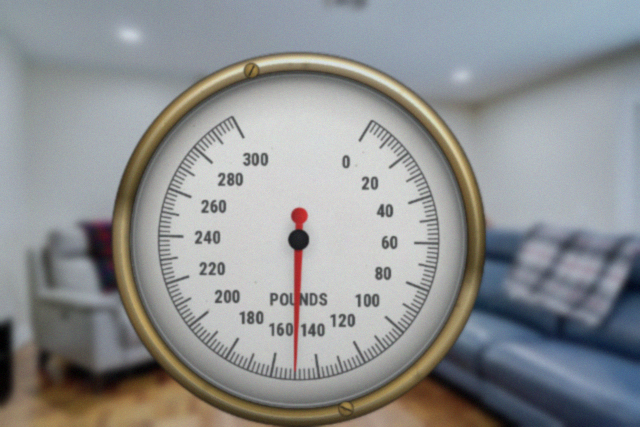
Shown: **150** lb
